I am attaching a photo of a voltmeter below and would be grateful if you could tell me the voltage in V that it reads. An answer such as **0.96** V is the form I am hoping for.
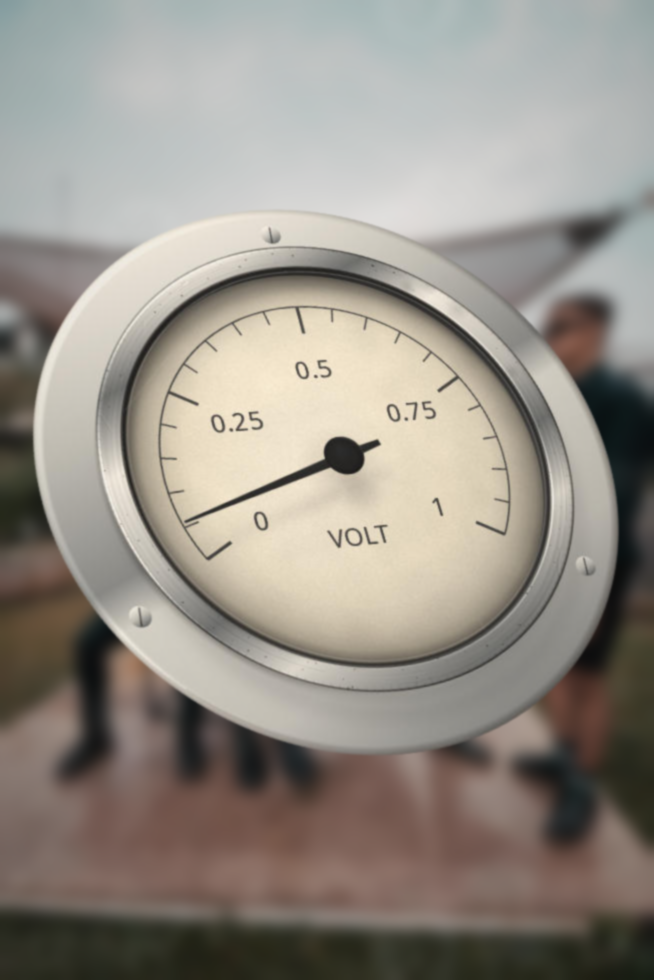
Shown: **0.05** V
